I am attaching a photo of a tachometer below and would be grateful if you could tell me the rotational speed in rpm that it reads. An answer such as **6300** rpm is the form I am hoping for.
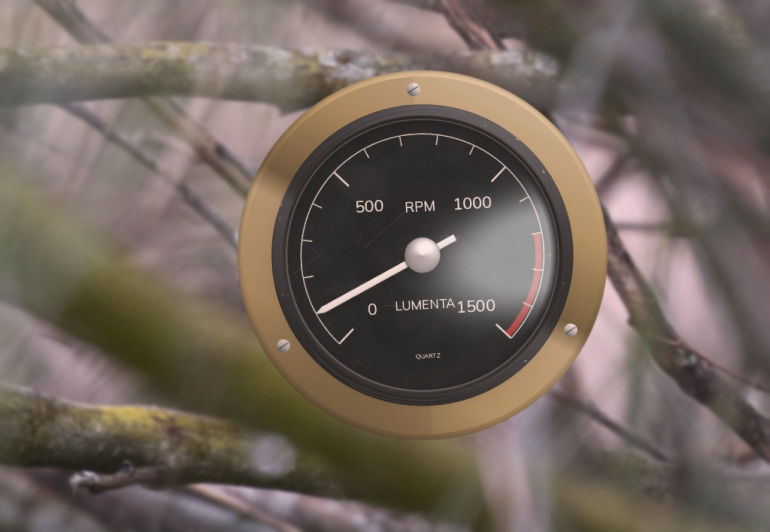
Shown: **100** rpm
